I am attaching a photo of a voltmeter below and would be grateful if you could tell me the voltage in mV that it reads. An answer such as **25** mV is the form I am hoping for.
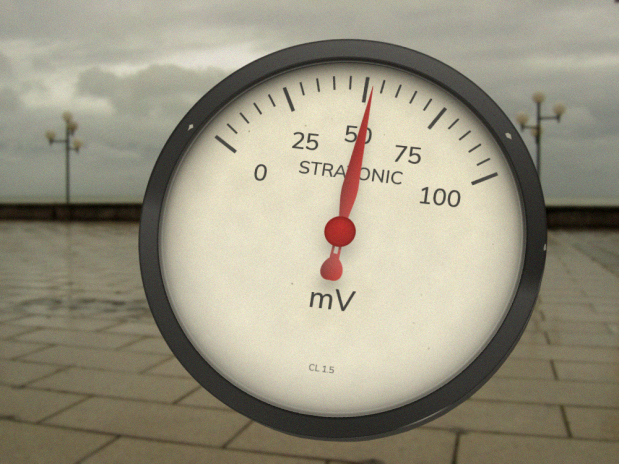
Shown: **52.5** mV
